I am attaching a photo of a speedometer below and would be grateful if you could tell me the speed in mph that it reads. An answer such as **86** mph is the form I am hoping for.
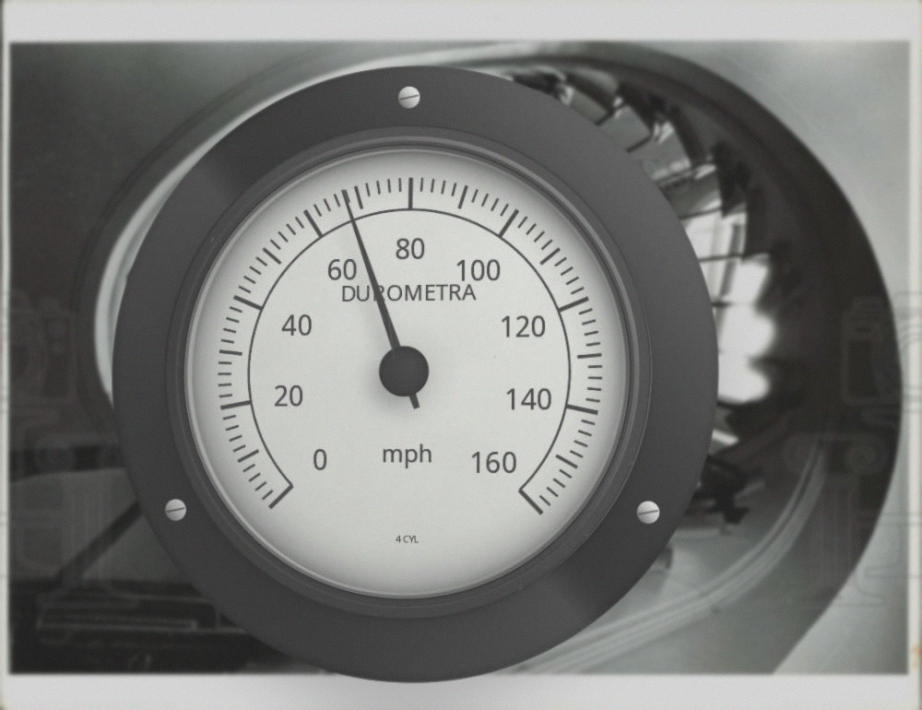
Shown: **68** mph
